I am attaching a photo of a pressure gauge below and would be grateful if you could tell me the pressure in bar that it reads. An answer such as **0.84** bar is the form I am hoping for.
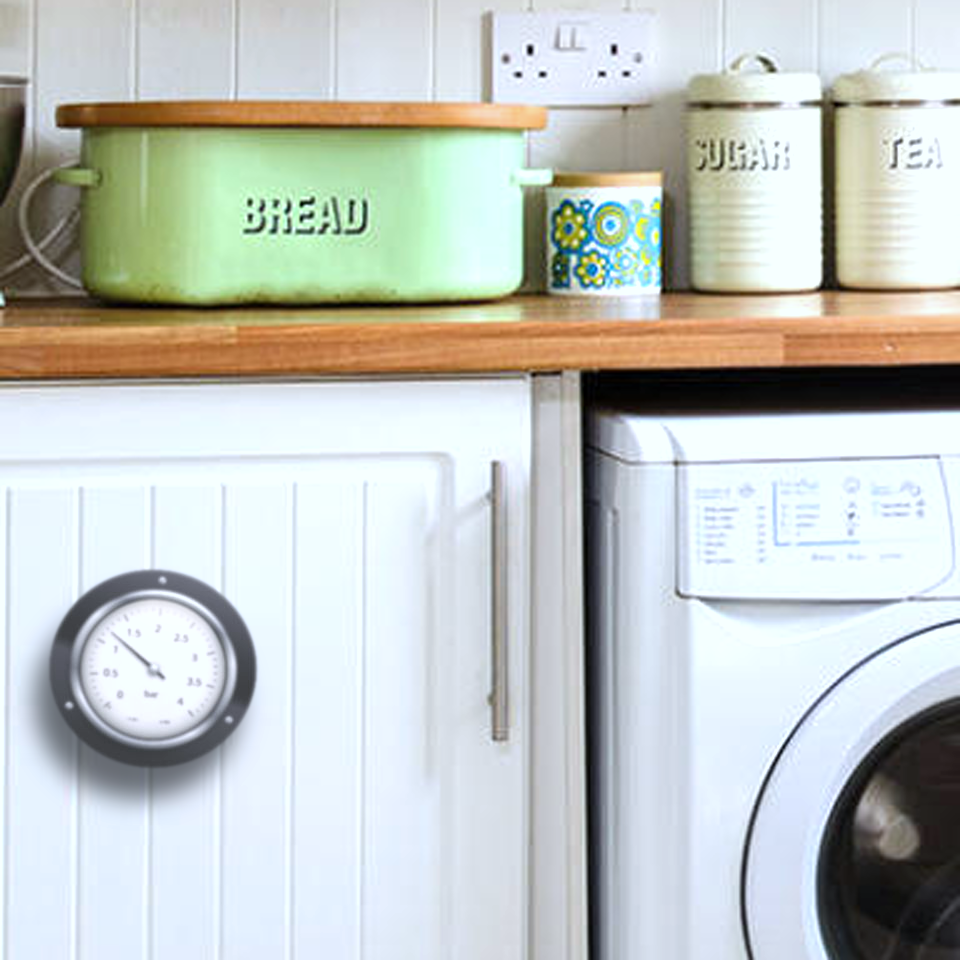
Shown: **1.2** bar
